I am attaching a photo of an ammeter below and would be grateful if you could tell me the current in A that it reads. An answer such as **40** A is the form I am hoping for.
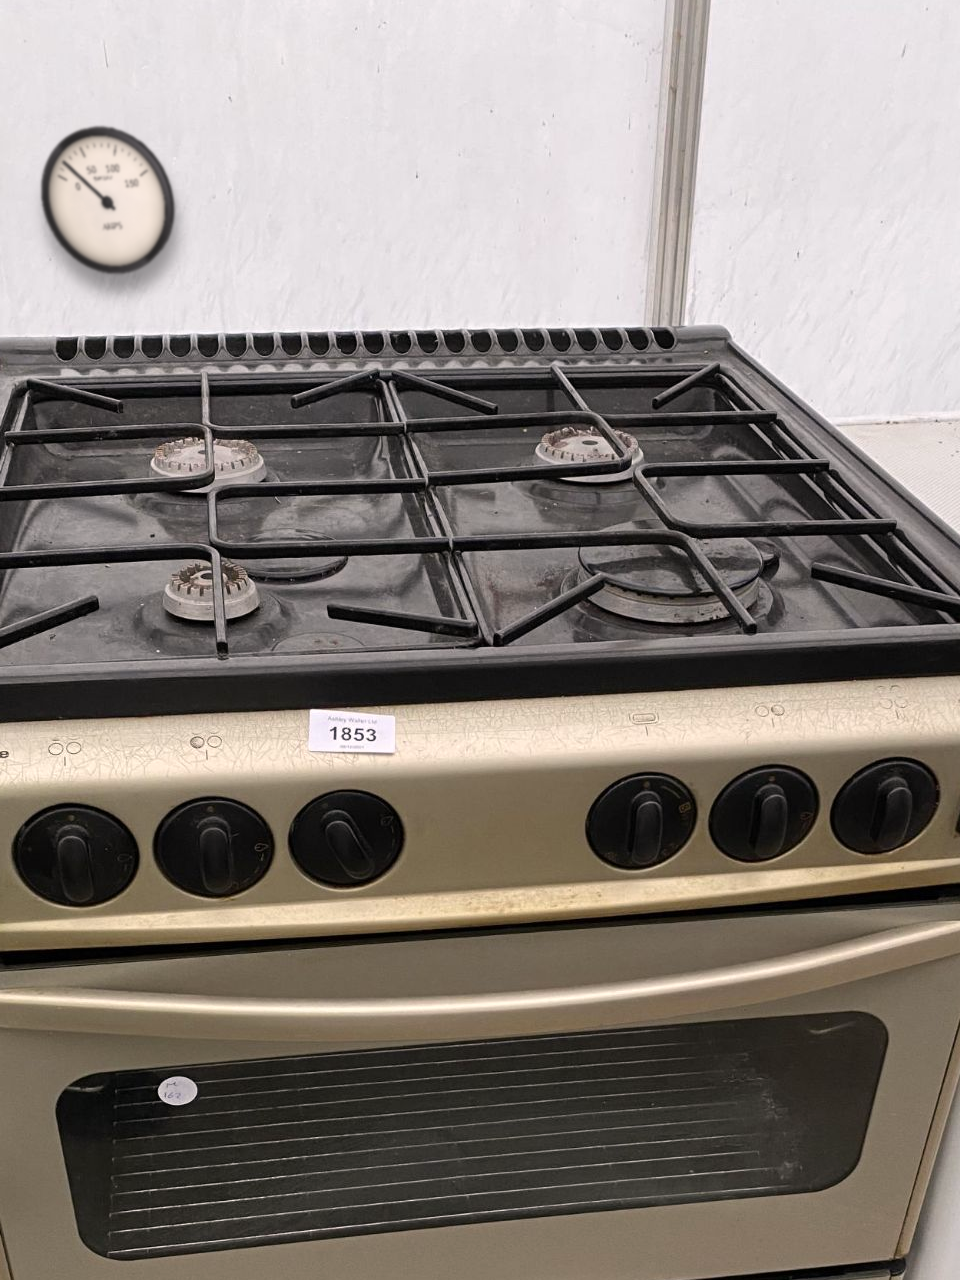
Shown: **20** A
